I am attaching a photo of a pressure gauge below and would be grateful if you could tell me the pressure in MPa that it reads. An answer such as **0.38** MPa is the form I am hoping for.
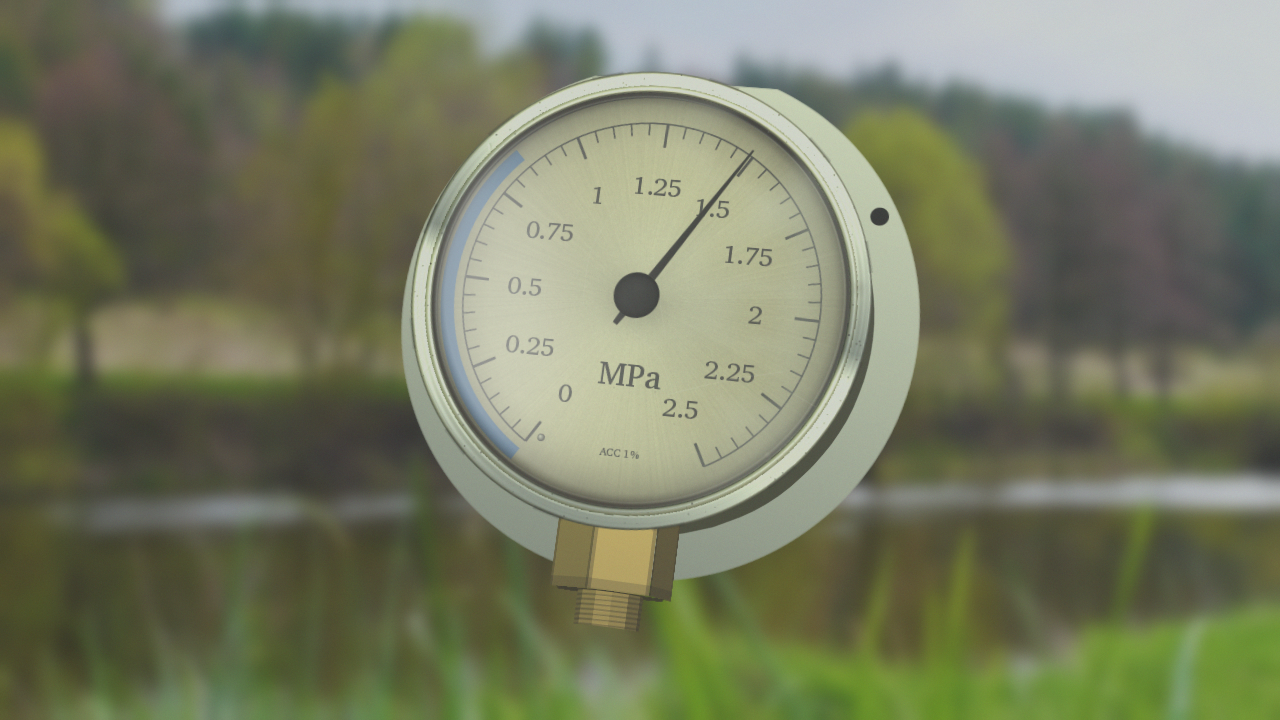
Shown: **1.5** MPa
